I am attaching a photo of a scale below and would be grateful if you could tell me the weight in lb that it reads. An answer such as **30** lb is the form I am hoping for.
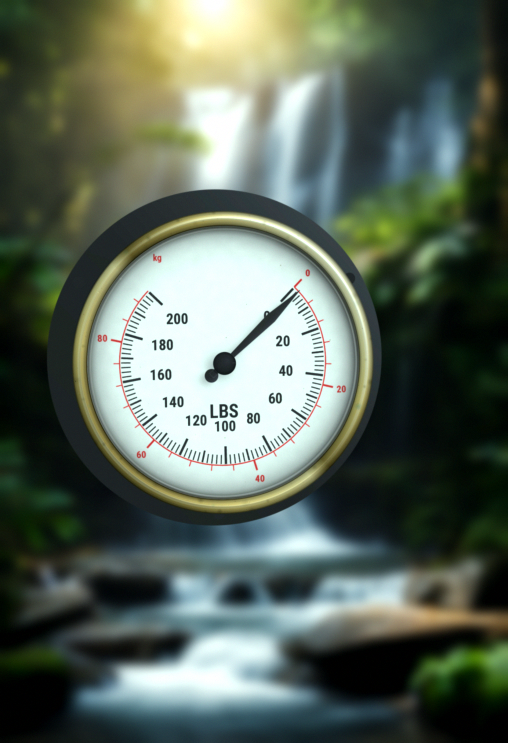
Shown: **2** lb
